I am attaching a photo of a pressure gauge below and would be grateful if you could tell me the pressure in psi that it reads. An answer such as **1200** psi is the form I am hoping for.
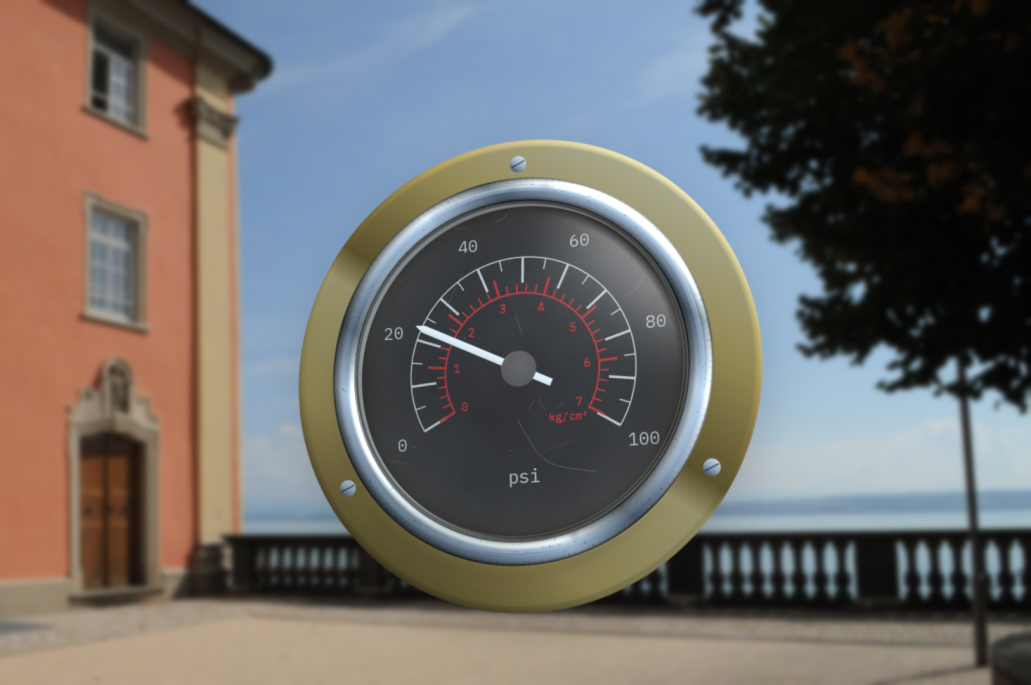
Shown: **22.5** psi
